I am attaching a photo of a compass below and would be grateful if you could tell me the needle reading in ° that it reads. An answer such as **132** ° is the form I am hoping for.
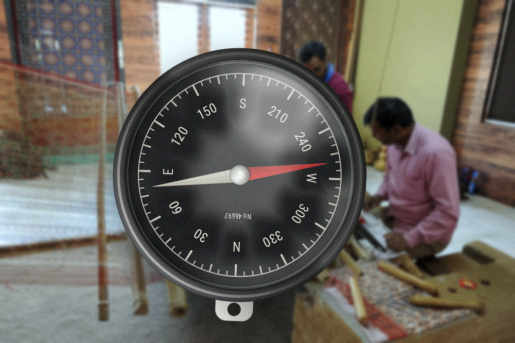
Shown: **260** °
